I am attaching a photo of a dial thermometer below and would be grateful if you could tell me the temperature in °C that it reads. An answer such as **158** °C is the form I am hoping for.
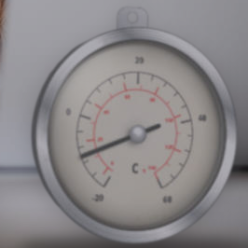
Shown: **-10** °C
